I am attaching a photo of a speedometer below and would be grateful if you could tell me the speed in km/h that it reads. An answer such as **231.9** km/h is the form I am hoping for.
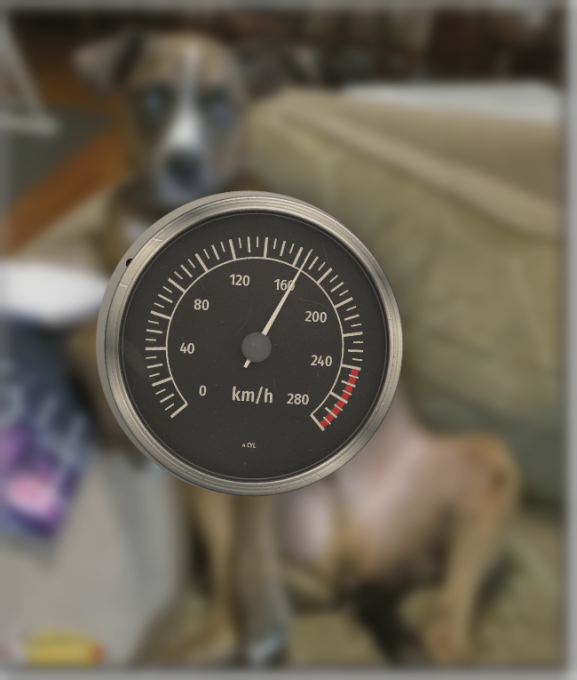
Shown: **165** km/h
